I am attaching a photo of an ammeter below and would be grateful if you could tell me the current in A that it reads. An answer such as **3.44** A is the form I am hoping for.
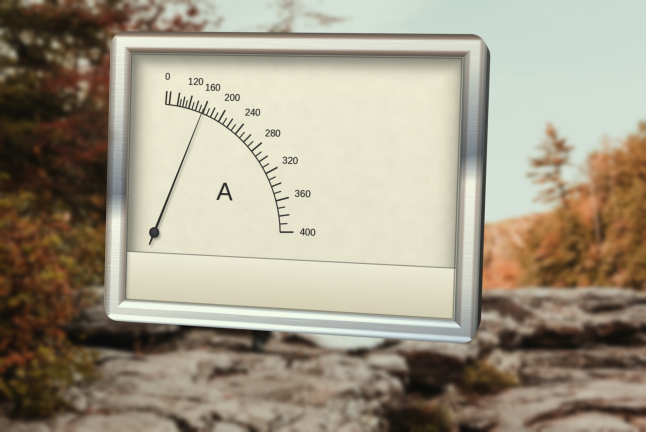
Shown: **160** A
